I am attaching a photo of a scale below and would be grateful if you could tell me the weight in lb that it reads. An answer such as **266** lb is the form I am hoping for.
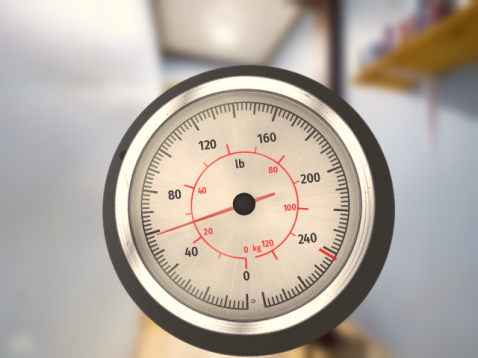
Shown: **58** lb
